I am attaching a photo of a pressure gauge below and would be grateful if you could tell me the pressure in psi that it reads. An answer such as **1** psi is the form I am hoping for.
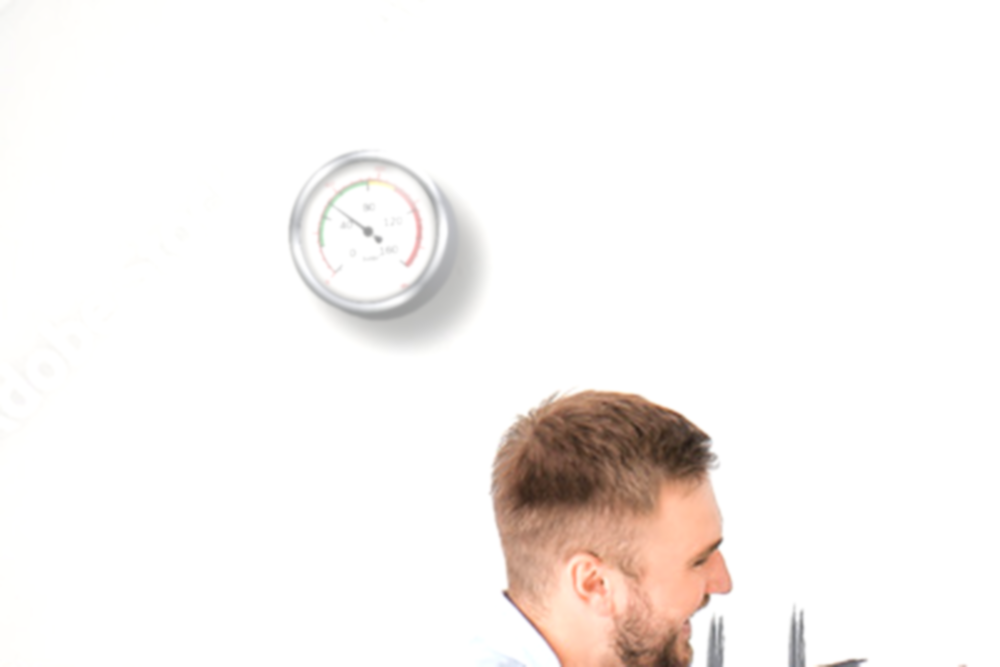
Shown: **50** psi
